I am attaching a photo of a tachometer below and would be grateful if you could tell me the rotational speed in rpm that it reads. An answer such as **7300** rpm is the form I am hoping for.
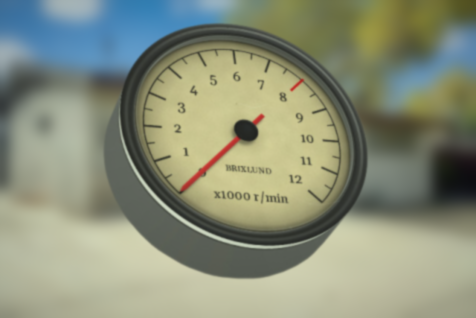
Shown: **0** rpm
